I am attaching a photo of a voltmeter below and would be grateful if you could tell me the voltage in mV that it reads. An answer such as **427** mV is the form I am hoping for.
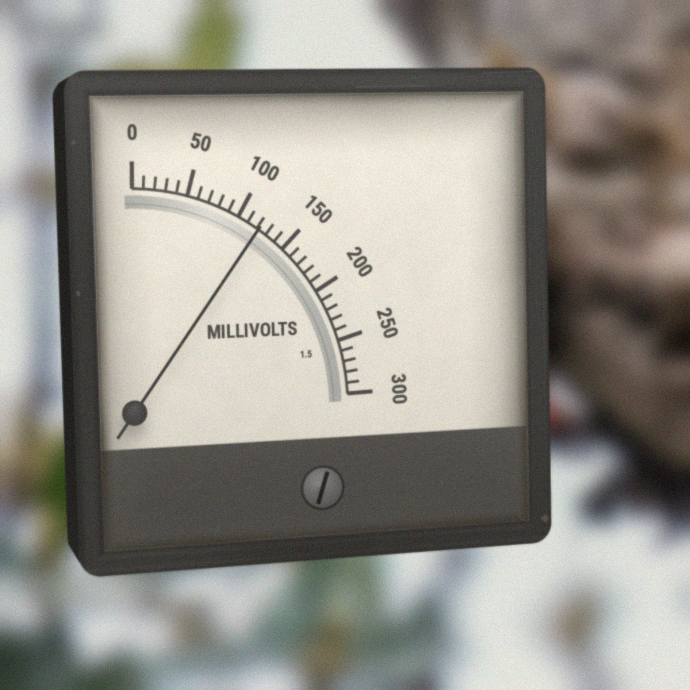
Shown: **120** mV
